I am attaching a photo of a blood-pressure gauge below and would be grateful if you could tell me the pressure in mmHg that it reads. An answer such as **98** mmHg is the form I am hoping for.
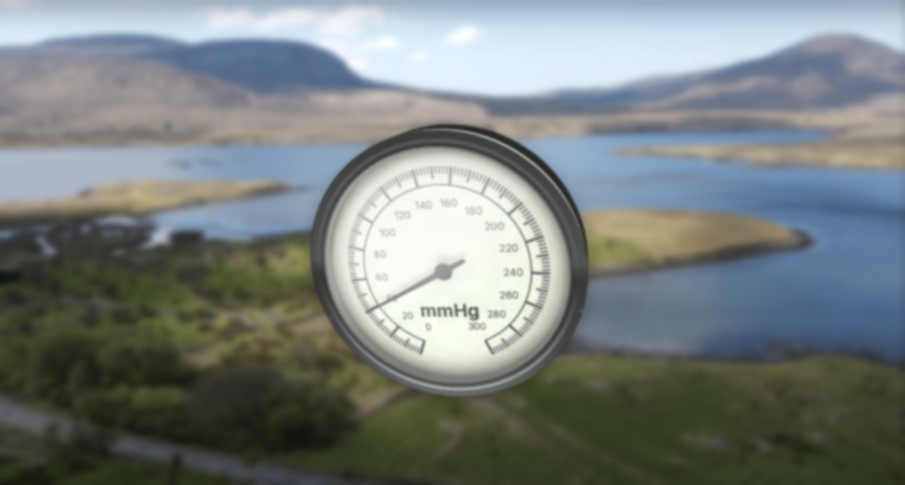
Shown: **40** mmHg
